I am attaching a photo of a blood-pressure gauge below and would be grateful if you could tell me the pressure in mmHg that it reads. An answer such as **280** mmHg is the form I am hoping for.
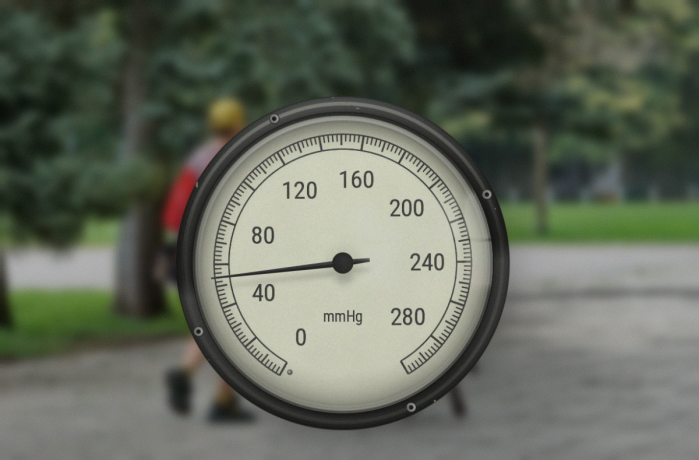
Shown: **54** mmHg
